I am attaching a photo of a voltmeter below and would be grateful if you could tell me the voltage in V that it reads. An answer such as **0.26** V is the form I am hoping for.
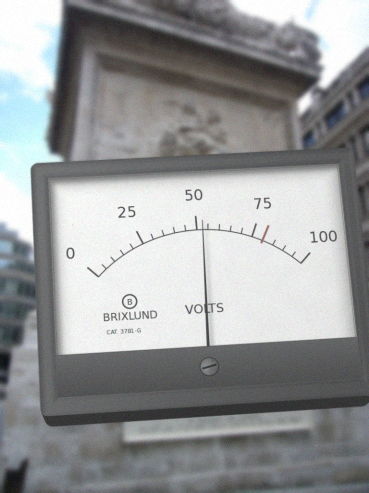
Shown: **52.5** V
